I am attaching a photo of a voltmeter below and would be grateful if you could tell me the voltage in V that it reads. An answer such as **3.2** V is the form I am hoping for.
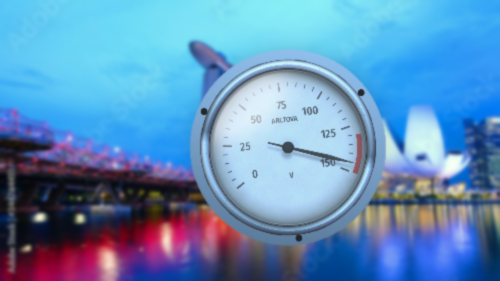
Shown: **145** V
